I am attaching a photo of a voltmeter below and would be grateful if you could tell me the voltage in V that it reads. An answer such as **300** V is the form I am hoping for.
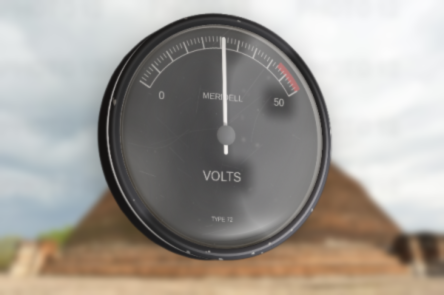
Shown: **25** V
